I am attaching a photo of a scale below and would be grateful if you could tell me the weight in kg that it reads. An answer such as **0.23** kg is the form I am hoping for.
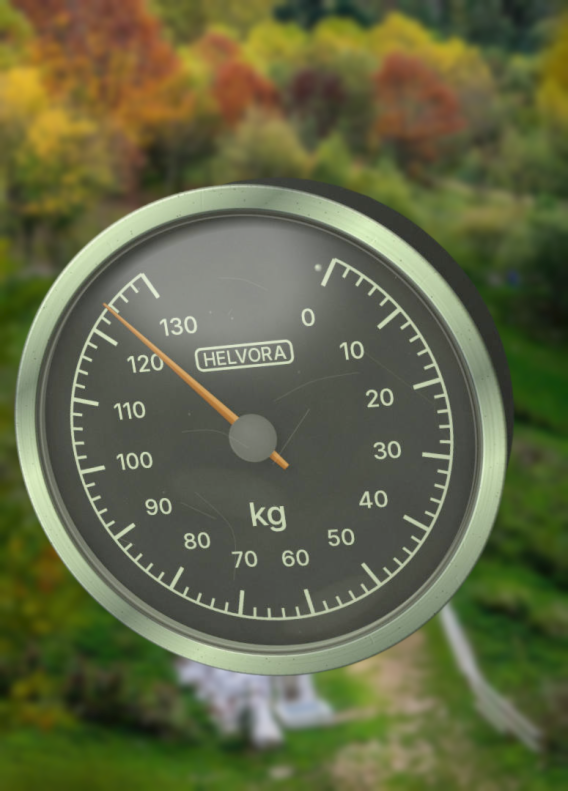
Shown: **124** kg
